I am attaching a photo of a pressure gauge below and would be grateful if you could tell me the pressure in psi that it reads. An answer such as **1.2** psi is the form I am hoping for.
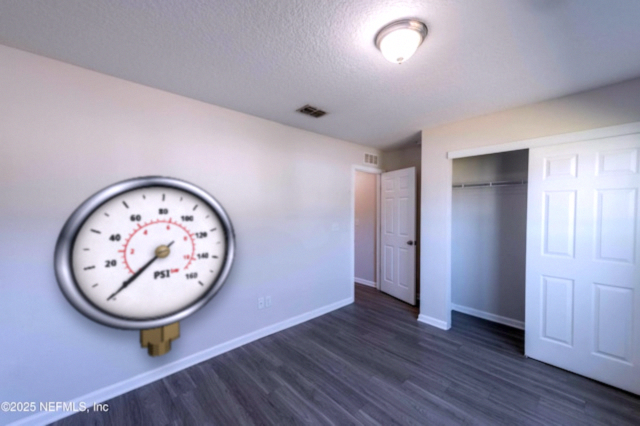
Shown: **0** psi
